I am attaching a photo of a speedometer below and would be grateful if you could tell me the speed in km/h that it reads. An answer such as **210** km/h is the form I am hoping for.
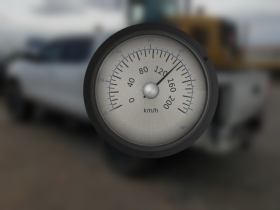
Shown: **135** km/h
